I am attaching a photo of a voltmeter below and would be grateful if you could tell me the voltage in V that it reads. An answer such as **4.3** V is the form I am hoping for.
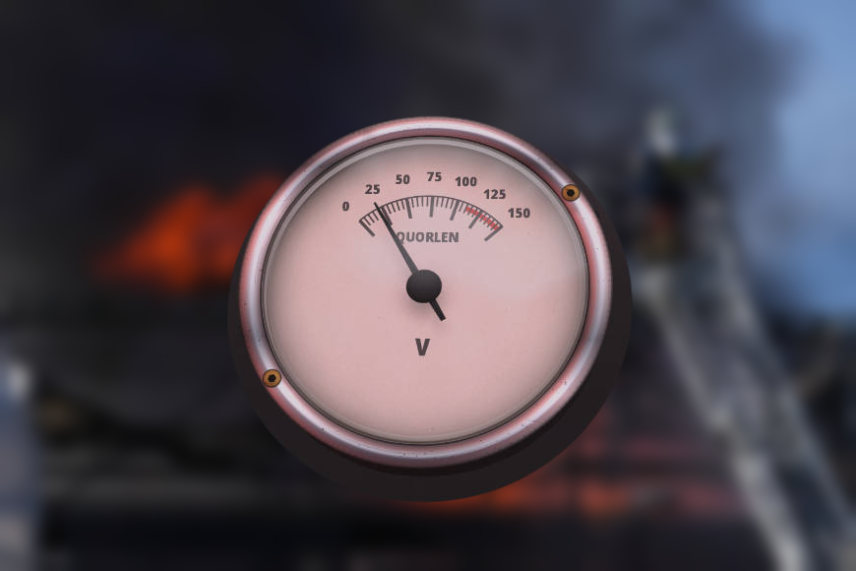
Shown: **20** V
